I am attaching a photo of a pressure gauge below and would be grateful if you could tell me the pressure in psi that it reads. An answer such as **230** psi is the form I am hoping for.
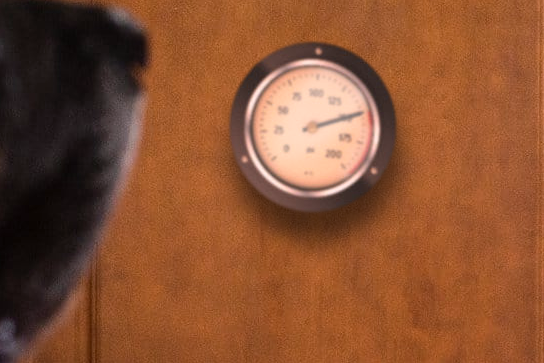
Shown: **150** psi
